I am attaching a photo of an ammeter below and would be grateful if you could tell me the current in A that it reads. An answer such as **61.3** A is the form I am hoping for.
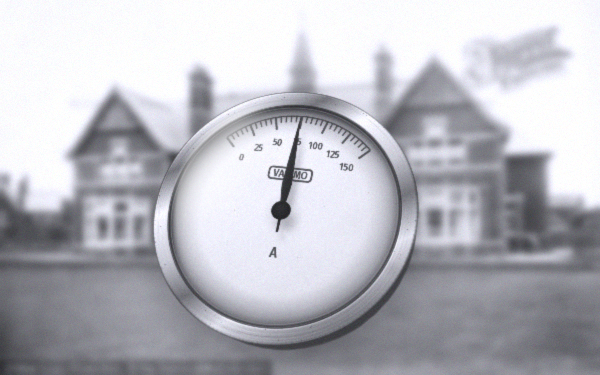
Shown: **75** A
